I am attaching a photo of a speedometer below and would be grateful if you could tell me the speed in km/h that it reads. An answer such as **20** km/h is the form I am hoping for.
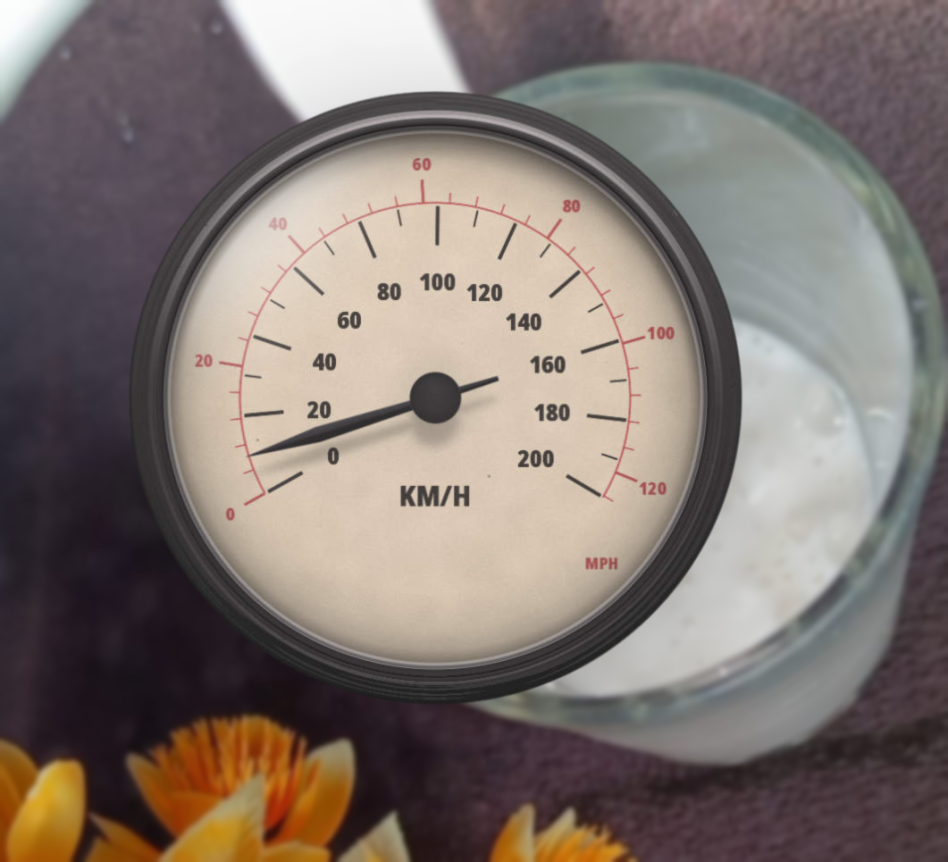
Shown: **10** km/h
